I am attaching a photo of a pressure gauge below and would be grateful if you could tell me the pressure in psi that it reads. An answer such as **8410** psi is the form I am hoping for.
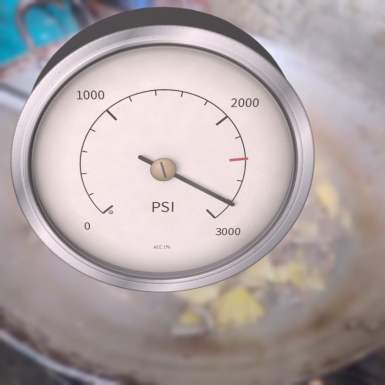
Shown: **2800** psi
